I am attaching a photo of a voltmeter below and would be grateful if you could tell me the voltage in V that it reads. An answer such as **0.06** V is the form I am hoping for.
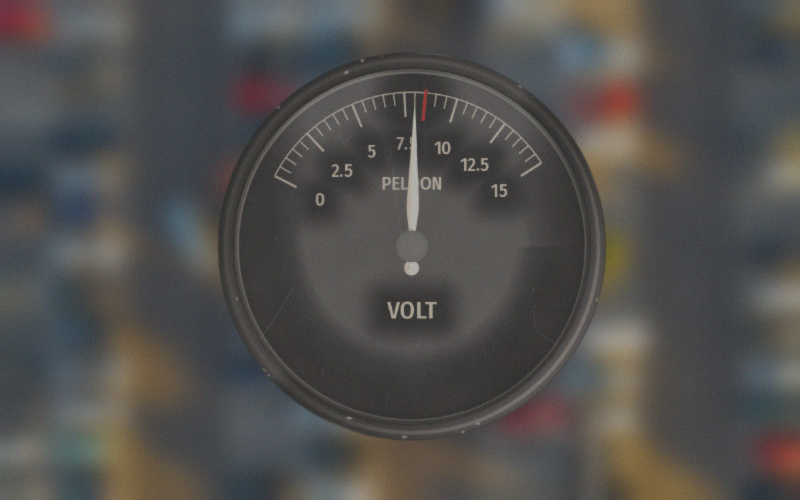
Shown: **8** V
